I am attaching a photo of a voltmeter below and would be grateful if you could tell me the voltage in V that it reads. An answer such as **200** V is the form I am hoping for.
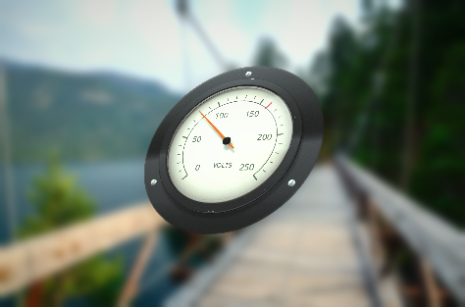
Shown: **80** V
